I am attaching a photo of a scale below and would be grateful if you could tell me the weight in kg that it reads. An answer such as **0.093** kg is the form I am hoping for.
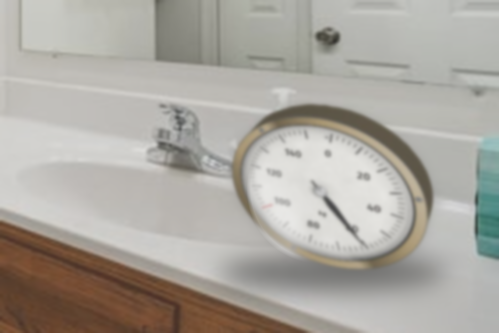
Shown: **60** kg
